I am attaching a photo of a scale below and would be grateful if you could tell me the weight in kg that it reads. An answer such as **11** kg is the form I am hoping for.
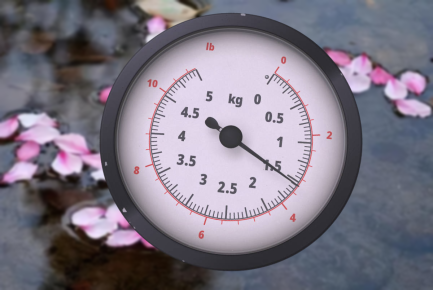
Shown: **1.55** kg
